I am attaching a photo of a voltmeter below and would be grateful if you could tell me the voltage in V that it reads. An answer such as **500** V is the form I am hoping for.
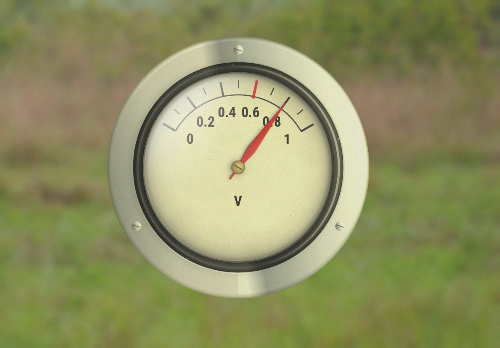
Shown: **0.8** V
